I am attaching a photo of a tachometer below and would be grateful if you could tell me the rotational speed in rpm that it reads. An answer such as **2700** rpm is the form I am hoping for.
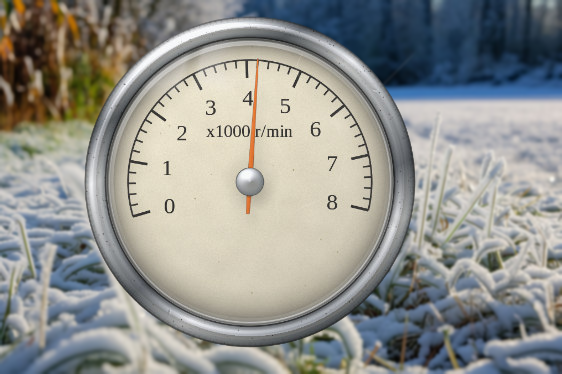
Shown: **4200** rpm
